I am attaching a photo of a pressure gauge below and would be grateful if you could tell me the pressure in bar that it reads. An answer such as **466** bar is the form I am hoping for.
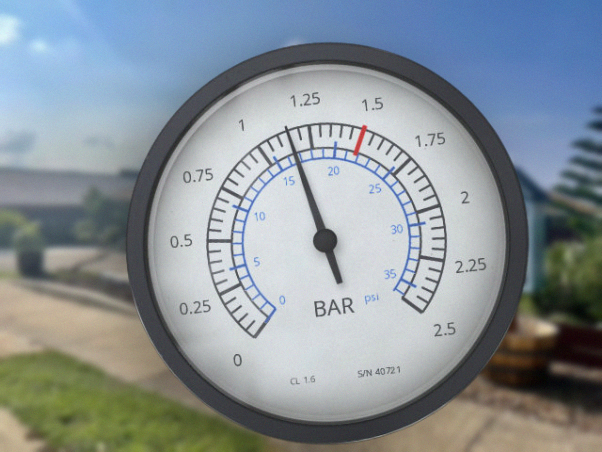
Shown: **1.15** bar
